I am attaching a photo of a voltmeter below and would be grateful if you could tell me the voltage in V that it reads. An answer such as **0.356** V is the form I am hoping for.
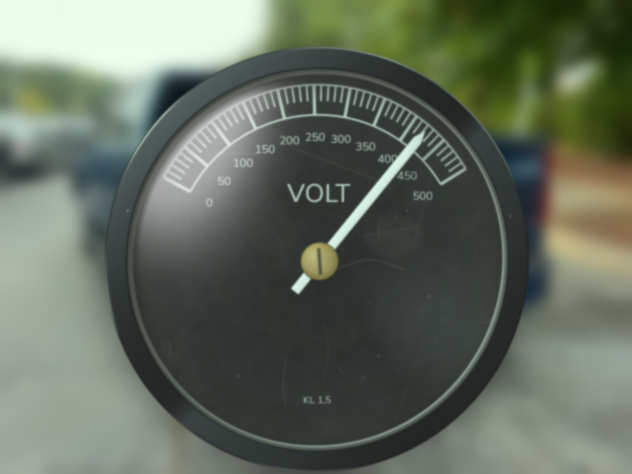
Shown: **420** V
